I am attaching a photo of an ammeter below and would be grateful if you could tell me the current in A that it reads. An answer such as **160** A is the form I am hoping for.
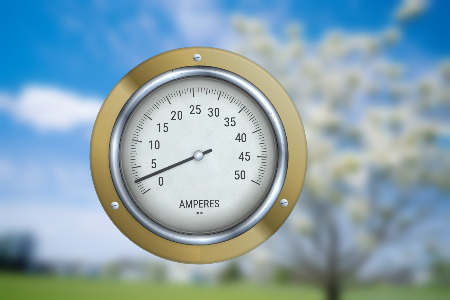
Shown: **2.5** A
